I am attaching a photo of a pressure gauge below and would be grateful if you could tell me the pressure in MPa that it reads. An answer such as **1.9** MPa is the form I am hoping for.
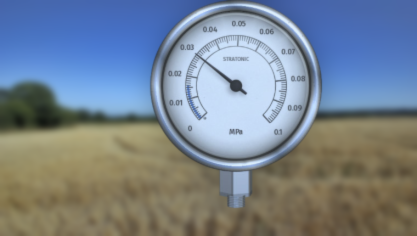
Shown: **0.03** MPa
